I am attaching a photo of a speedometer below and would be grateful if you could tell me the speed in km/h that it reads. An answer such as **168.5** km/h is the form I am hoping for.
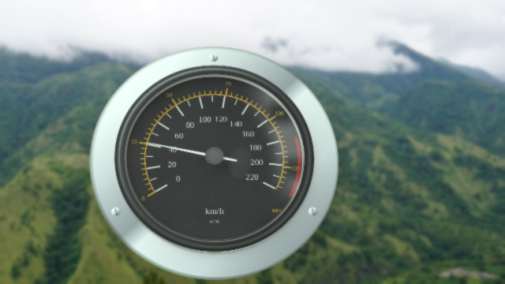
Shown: **40** km/h
